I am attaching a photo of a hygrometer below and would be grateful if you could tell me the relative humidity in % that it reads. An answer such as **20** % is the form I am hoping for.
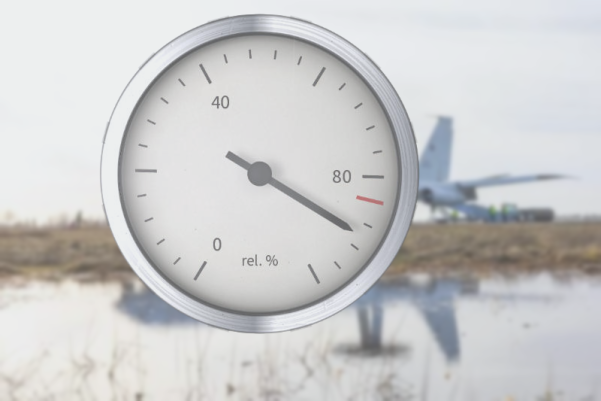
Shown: **90** %
